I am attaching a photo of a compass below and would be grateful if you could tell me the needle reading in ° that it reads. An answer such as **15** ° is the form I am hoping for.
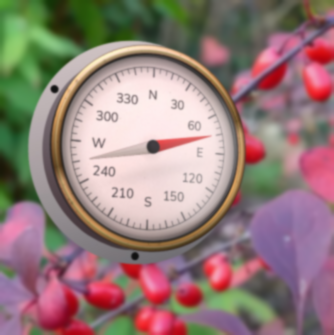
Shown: **75** °
